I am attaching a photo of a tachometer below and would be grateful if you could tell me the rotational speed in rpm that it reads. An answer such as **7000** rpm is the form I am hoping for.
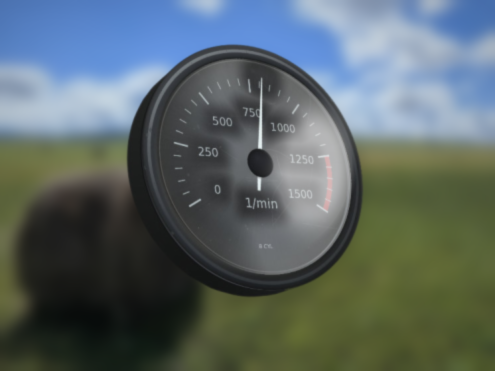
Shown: **800** rpm
